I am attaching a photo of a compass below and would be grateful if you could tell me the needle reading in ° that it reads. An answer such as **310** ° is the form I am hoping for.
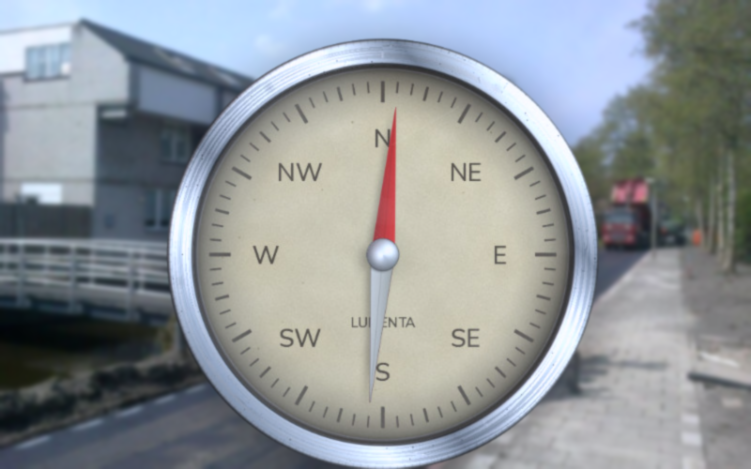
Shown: **5** °
